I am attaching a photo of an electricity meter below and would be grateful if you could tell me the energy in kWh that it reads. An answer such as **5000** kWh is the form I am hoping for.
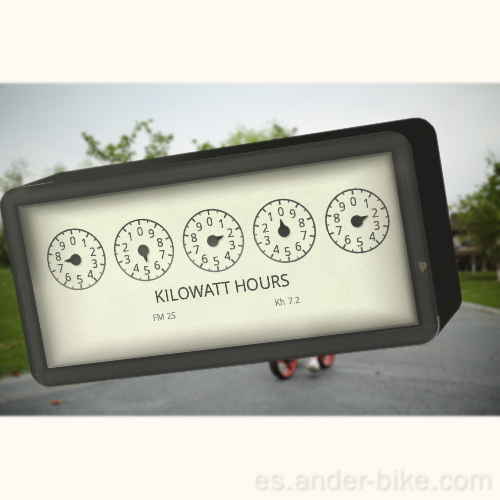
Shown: **75202** kWh
